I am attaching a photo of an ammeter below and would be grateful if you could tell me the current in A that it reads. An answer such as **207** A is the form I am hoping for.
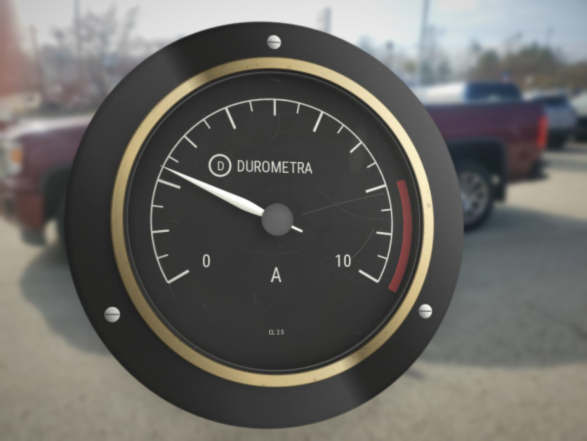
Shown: **2.25** A
